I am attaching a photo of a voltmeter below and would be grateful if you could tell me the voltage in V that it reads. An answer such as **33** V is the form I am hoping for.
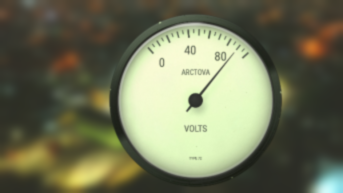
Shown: **90** V
